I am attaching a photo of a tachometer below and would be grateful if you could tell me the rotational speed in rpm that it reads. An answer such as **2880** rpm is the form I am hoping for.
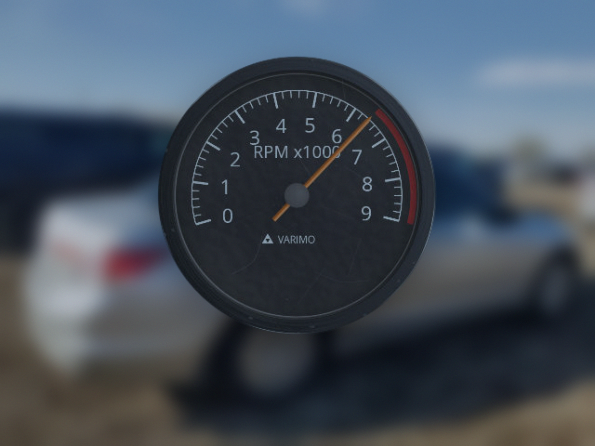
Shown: **6400** rpm
